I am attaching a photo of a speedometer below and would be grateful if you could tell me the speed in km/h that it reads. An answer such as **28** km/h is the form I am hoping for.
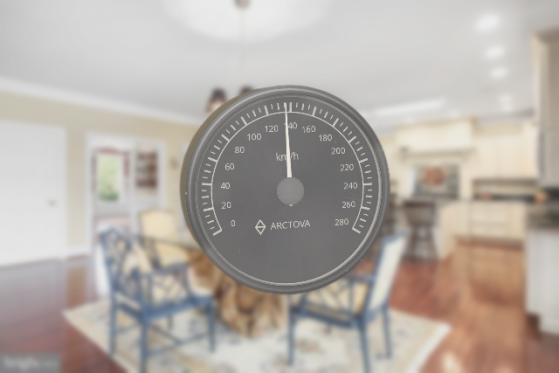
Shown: **135** km/h
